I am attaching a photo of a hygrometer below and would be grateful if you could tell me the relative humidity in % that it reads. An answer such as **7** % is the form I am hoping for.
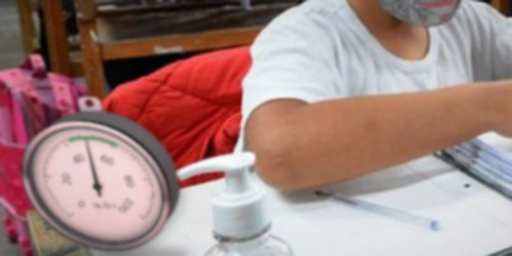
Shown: **50** %
